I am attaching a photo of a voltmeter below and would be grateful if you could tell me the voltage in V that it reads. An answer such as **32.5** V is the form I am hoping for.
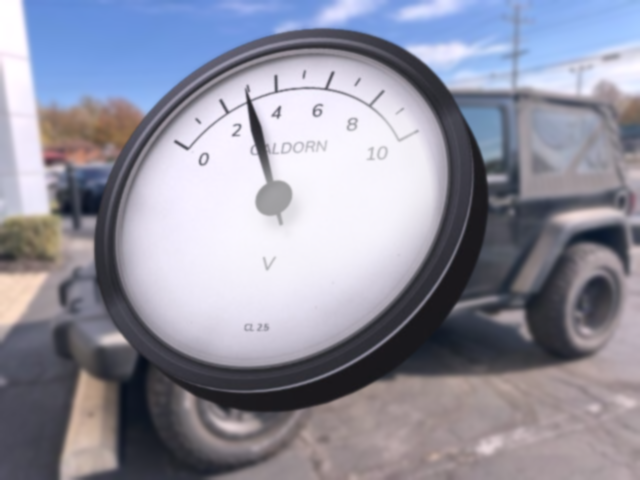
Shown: **3** V
